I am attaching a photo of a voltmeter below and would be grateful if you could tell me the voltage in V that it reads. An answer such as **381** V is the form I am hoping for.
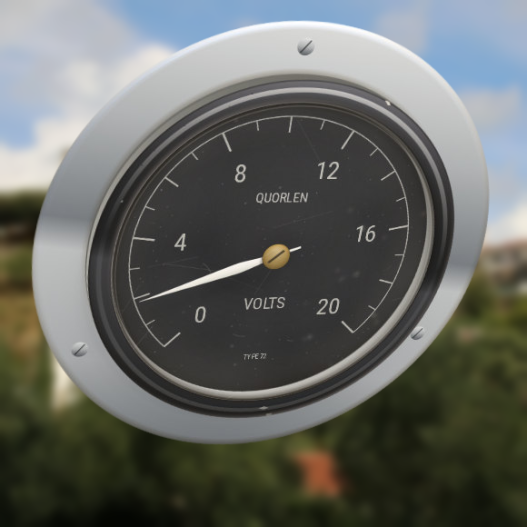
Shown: **2** V
